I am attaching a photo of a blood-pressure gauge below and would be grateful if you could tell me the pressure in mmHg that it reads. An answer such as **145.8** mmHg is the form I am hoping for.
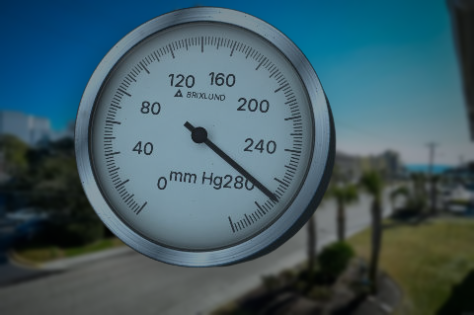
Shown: **270** mmHg
